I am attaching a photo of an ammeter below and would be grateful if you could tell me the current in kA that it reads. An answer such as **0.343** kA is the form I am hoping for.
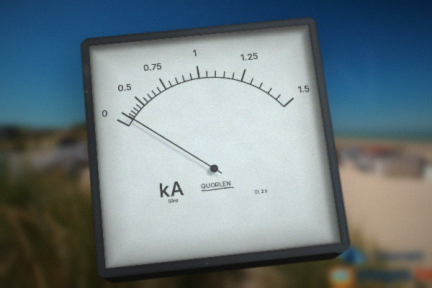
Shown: **0.25** kA
